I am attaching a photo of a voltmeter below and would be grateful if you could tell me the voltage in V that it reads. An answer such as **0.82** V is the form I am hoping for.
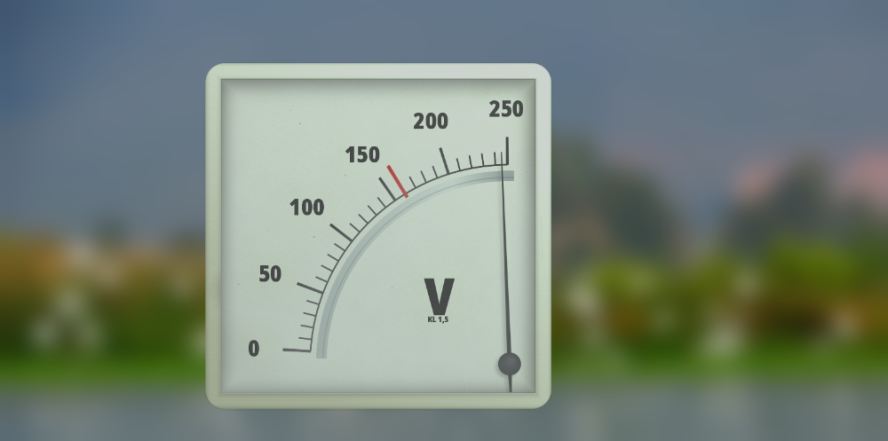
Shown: **245** V
